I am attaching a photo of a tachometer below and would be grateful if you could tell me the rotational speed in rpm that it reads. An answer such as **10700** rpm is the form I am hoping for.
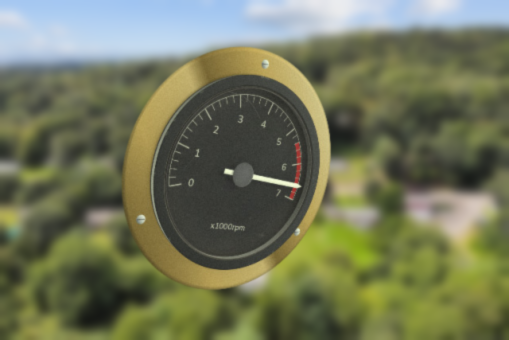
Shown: **6600** rpm
